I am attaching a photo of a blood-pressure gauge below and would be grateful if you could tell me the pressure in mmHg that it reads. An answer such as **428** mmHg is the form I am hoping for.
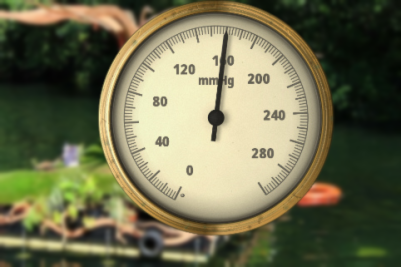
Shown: **160** mmHg
